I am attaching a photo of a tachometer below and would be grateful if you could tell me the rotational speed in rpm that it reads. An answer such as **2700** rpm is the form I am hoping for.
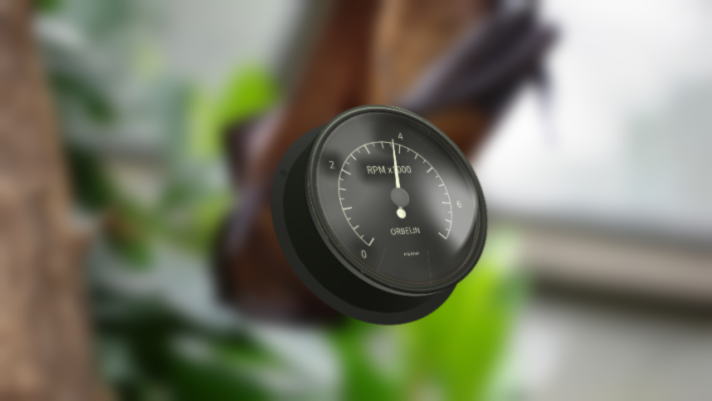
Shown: **3750** rpm
